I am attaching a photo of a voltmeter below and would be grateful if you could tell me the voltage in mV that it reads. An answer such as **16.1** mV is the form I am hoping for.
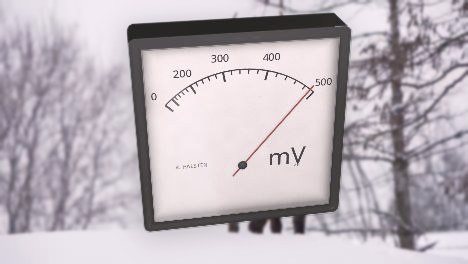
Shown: **490** mV
